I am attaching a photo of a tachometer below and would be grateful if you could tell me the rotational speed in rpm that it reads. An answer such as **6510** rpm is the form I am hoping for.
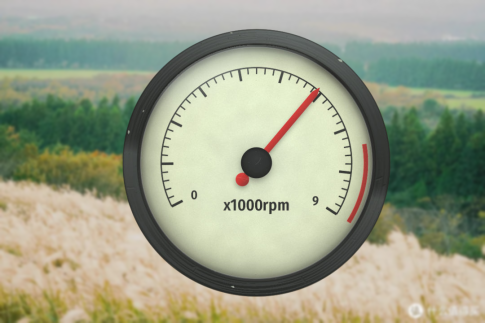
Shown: **5900** rpm
